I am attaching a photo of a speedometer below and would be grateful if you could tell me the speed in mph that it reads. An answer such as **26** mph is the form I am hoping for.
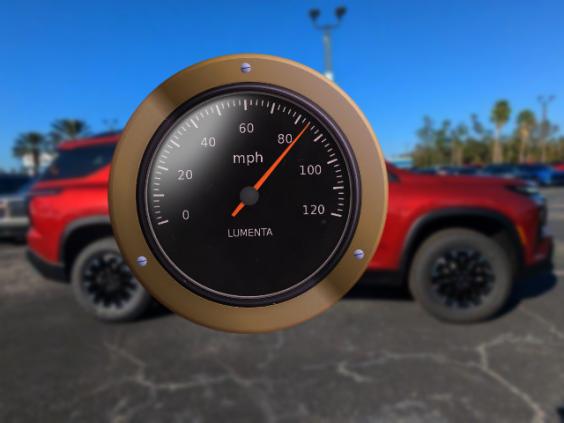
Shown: **84** mph
